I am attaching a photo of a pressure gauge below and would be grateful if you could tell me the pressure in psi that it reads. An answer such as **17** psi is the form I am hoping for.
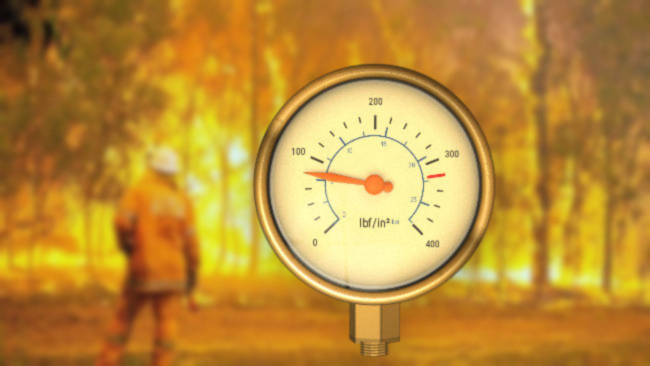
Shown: **80** psi
